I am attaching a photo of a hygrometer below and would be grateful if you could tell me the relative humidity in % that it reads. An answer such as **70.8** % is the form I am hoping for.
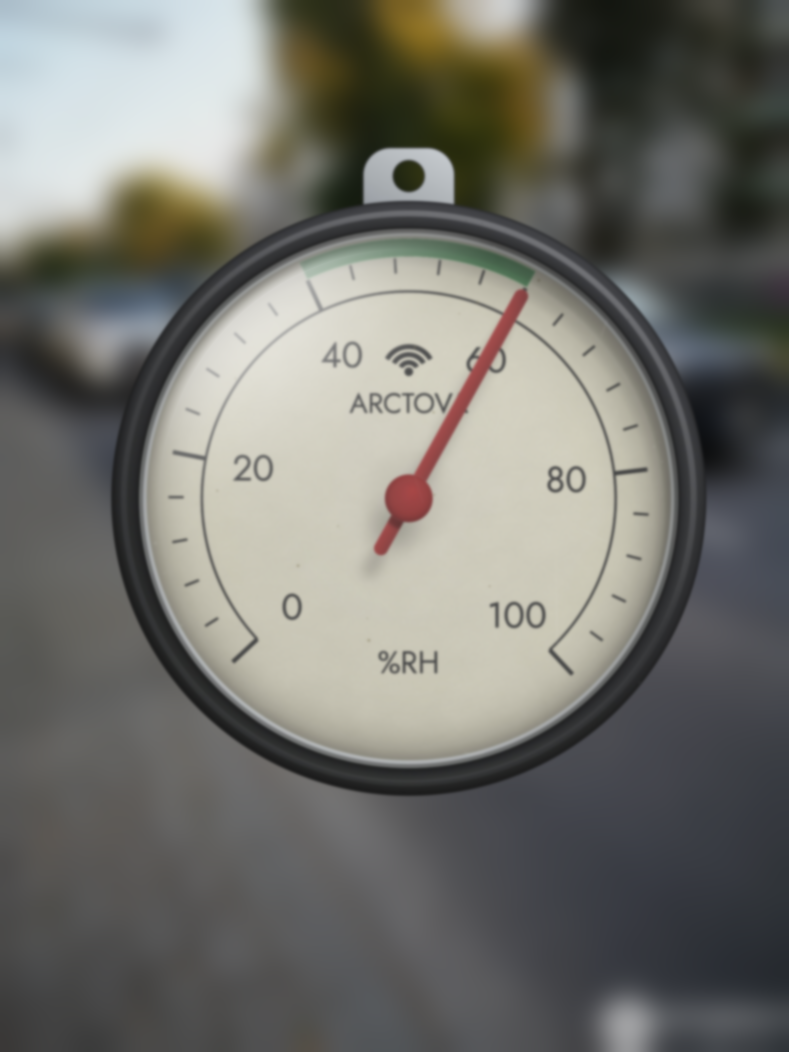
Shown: **60** %
